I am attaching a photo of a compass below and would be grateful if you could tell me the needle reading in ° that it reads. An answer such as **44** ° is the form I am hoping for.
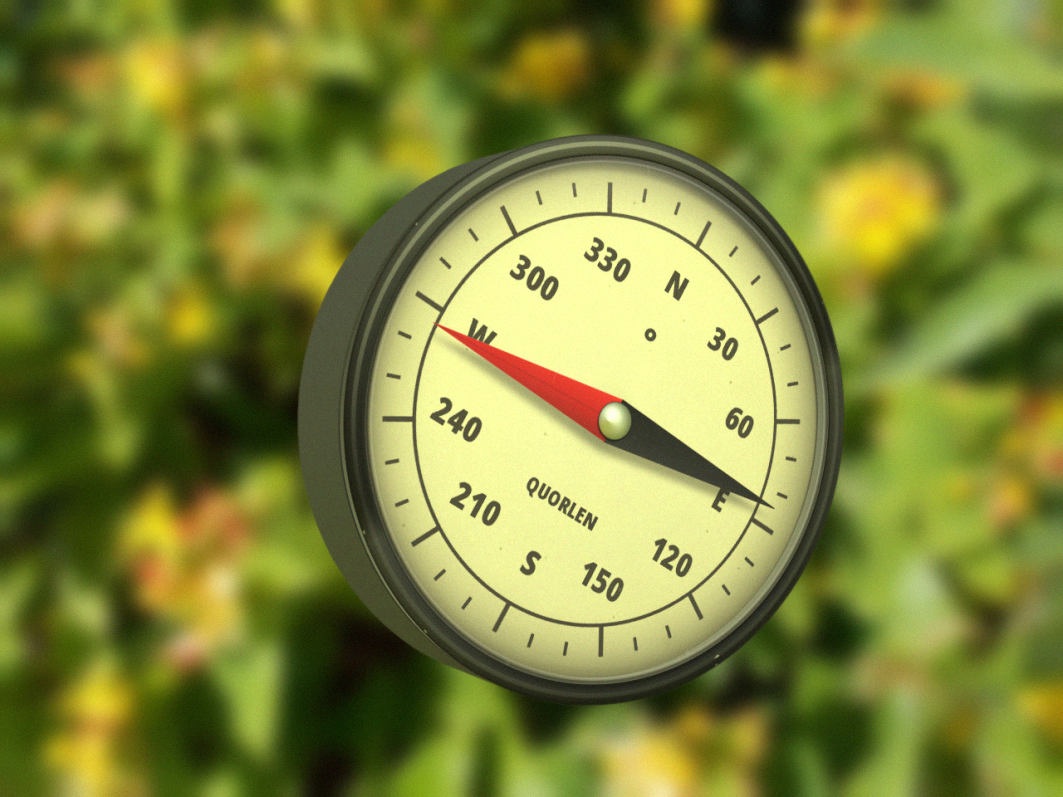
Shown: **265** °
